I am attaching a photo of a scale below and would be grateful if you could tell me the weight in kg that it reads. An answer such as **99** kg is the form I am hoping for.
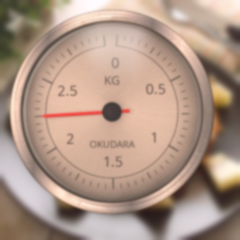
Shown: **2.25** kg
